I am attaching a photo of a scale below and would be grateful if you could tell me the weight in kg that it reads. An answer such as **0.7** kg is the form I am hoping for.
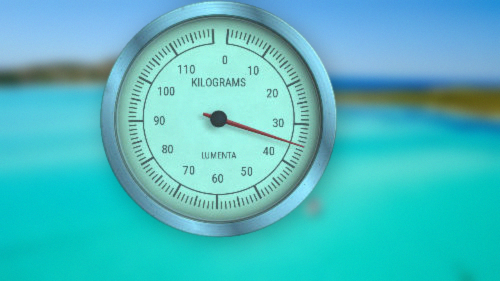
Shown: **35** kg
